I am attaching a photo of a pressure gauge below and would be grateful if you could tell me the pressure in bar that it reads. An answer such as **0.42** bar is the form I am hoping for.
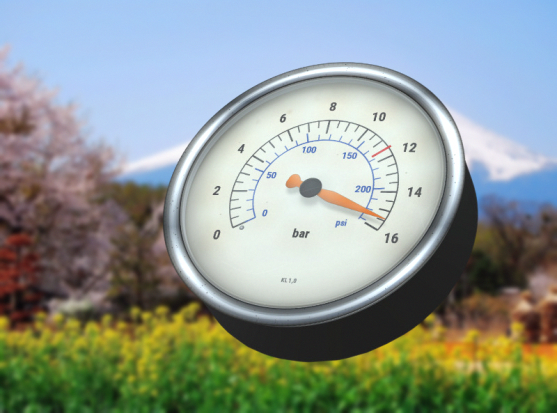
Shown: **15.5** bar
